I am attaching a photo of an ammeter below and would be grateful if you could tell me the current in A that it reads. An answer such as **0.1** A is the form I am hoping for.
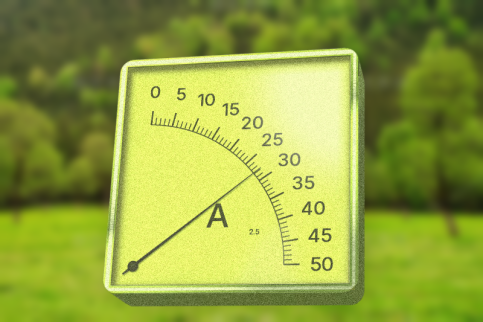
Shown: **28** A
